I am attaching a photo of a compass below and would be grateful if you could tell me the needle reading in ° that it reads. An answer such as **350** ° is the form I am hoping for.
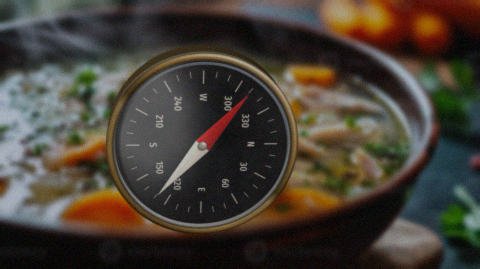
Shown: **310** °
